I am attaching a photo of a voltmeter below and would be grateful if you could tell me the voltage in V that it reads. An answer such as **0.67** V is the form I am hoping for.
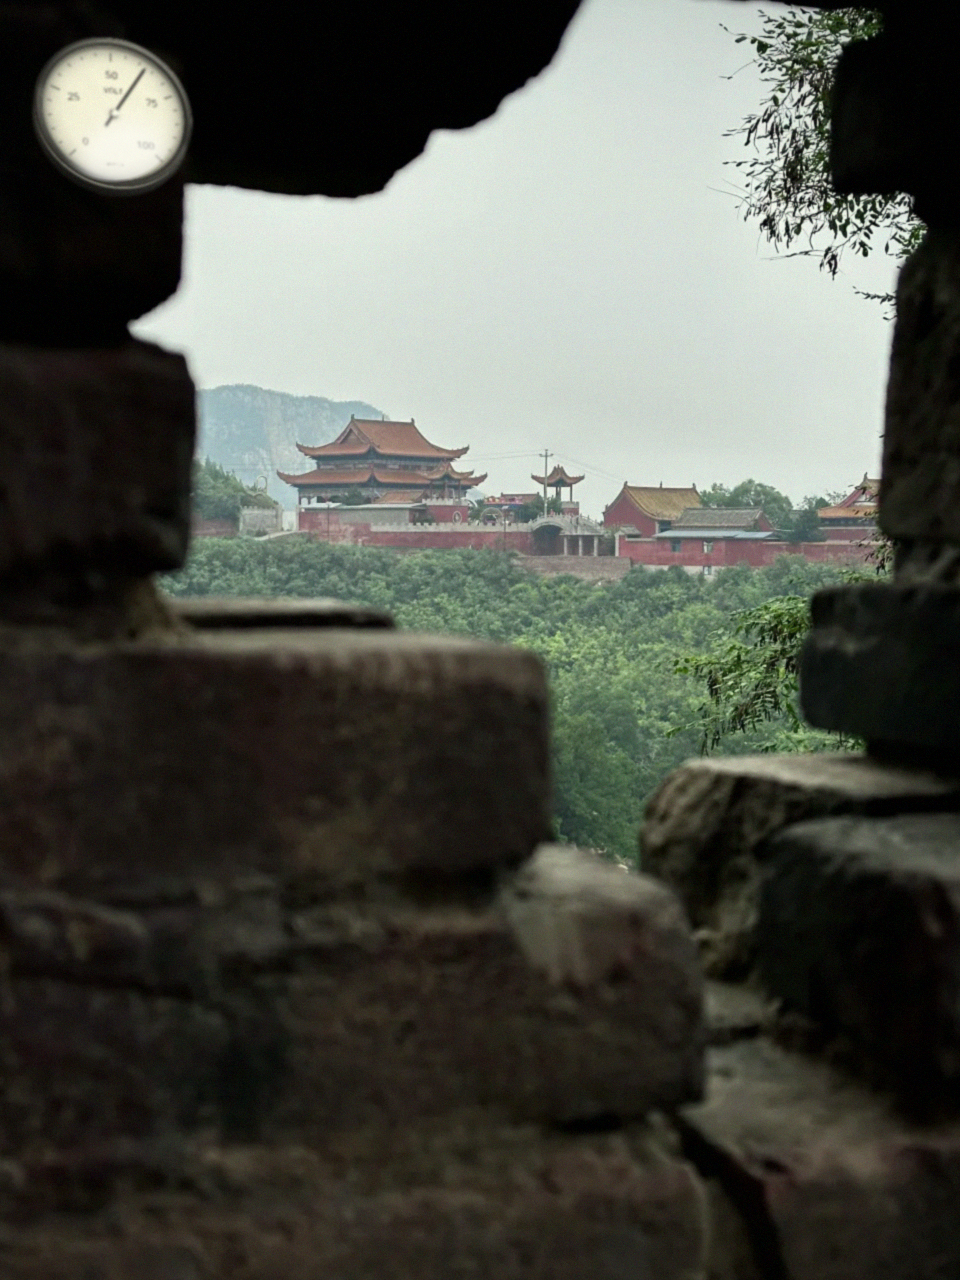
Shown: **62.5** V
